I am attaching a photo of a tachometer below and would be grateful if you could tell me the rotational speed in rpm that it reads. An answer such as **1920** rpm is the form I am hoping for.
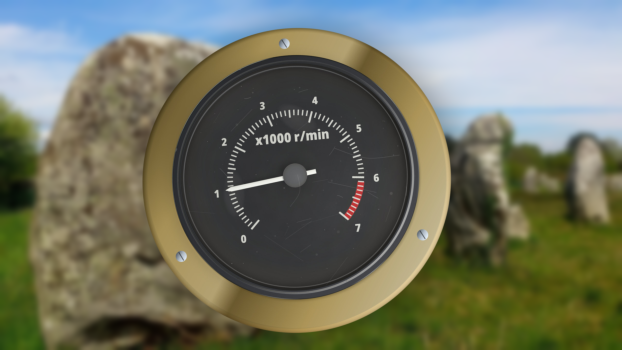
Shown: **1000** rpm
